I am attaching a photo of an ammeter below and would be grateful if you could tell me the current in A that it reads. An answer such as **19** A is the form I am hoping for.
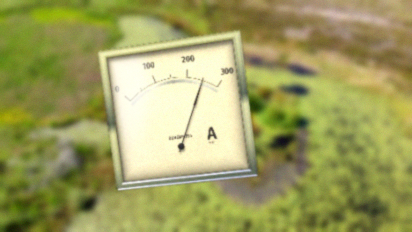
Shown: **250** A
